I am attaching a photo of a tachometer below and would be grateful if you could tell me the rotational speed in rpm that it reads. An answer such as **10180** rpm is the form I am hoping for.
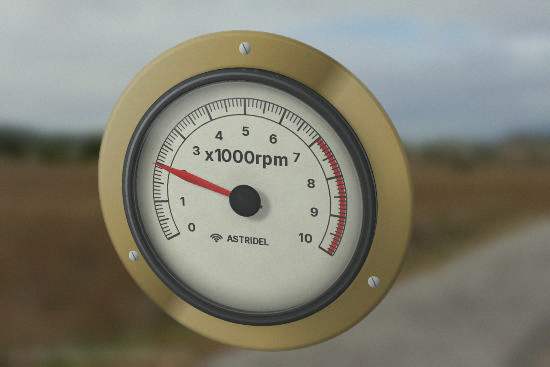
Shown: **2000** rpm
